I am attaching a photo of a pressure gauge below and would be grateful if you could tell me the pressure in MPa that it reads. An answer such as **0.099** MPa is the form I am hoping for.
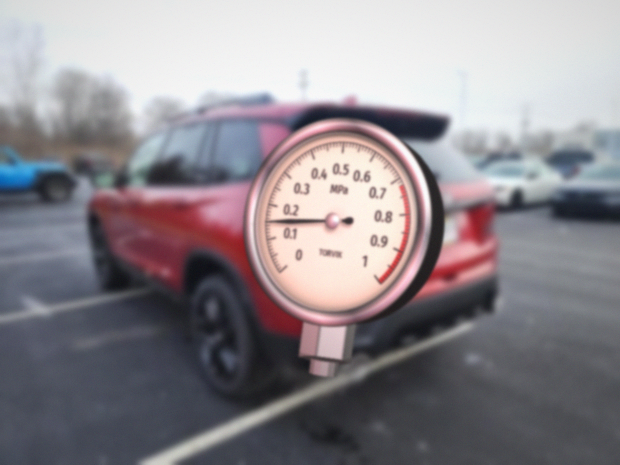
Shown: **0.15** MPa
